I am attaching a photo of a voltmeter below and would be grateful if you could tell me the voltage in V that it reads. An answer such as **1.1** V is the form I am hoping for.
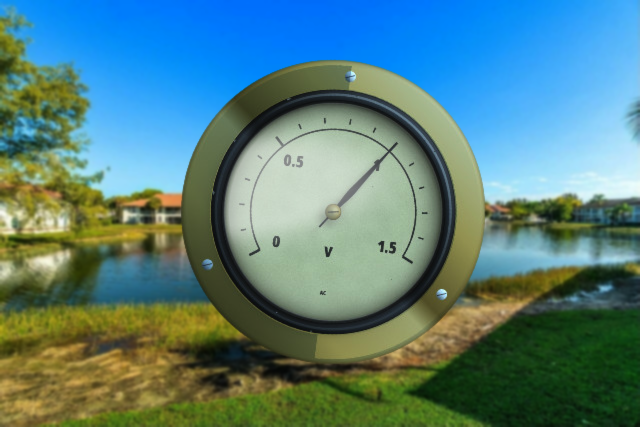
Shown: **1** V
